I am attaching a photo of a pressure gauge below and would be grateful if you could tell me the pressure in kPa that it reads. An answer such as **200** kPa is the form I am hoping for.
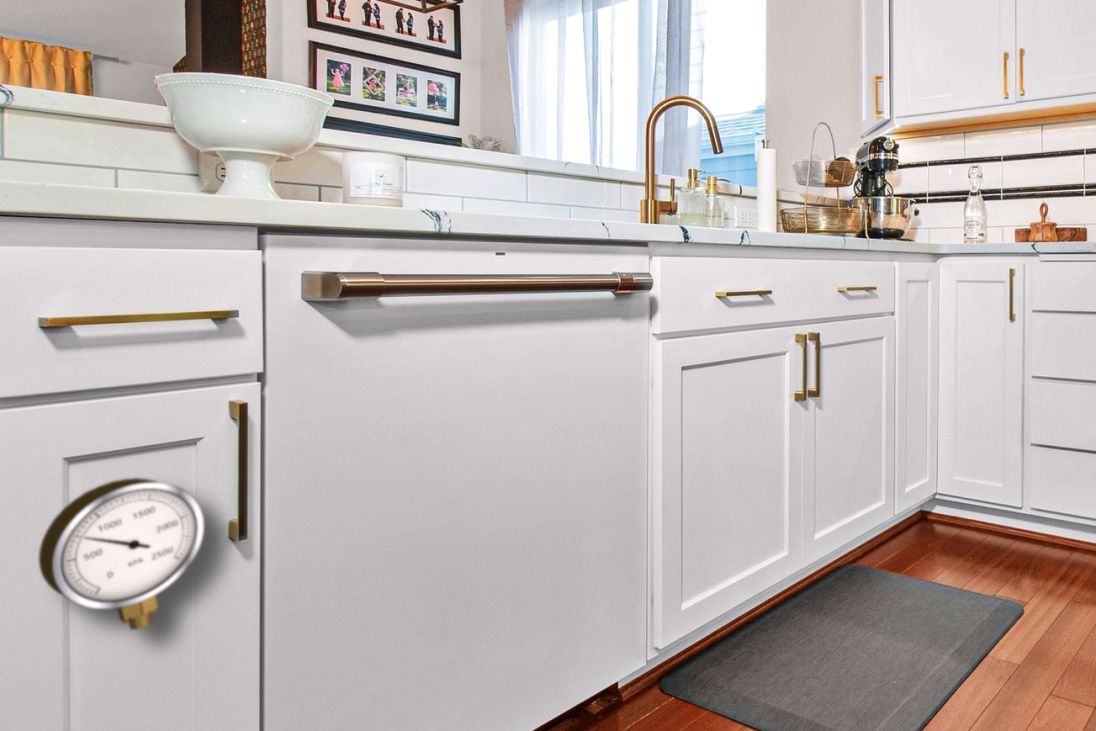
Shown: **750** kPa
